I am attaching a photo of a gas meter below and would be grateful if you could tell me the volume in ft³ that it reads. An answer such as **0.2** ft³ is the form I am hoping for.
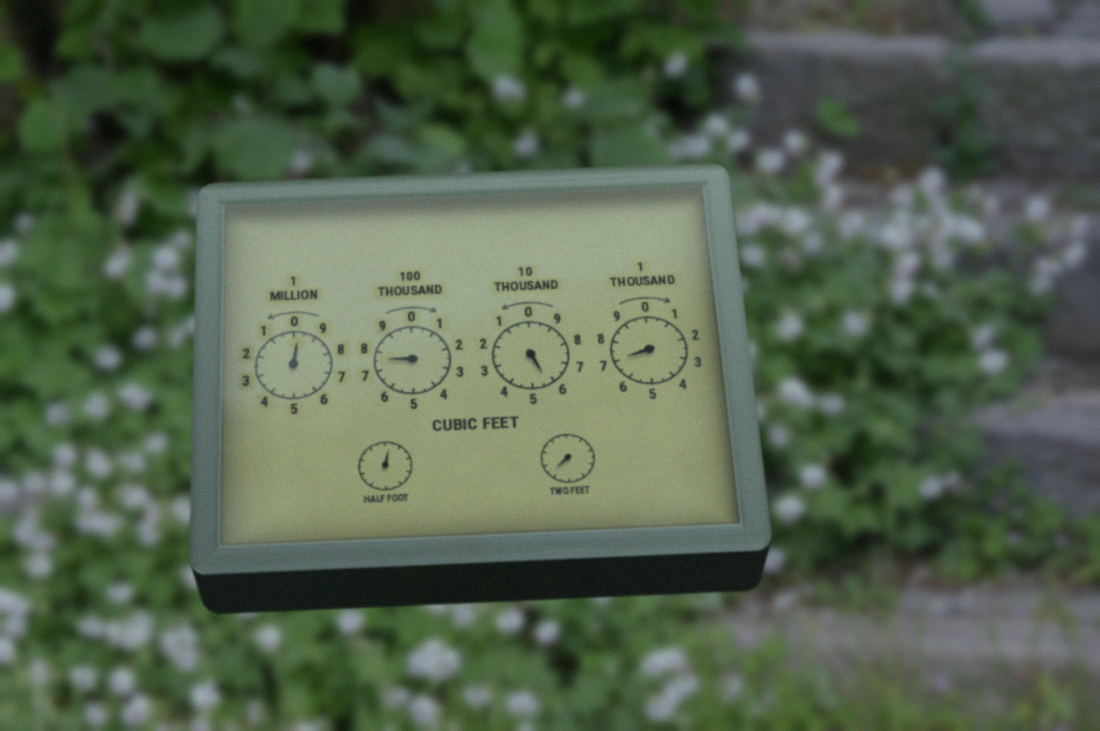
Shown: **975700** ft³
